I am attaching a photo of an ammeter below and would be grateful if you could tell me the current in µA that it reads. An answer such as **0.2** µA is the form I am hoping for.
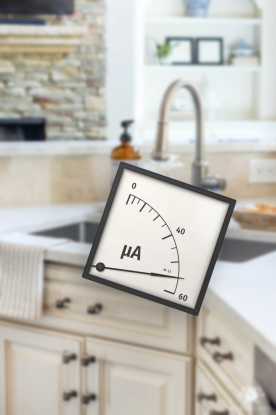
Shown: **55** µA
